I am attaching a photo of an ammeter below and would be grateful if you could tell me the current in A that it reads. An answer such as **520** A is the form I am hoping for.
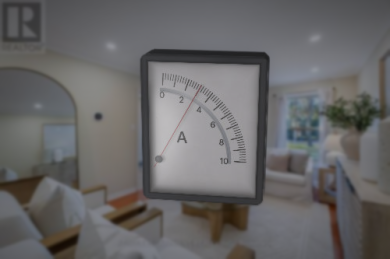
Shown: **3** A
